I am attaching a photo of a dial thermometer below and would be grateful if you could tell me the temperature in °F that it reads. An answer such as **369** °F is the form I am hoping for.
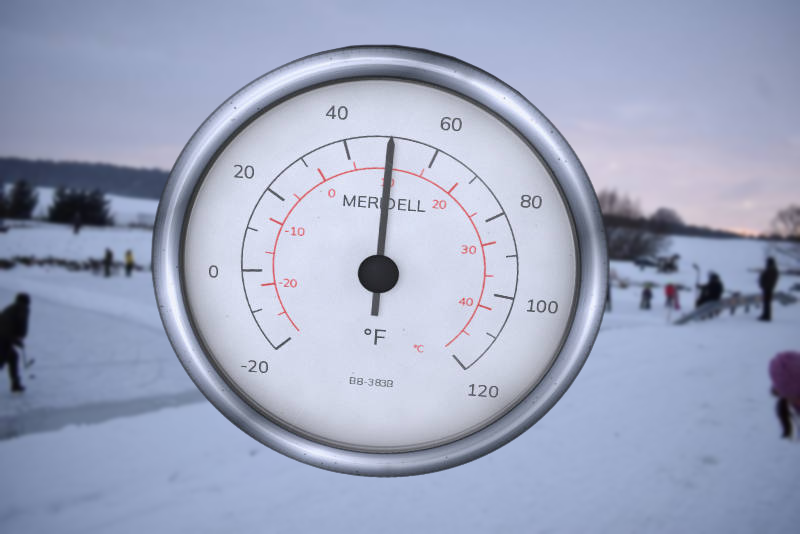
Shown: **50** °F
